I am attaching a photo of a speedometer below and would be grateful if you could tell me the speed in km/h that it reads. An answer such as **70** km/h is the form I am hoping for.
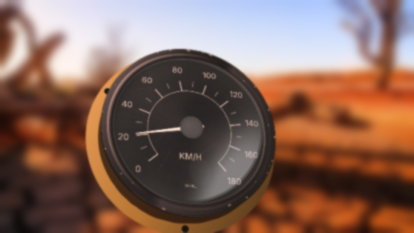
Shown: **20** km/h
